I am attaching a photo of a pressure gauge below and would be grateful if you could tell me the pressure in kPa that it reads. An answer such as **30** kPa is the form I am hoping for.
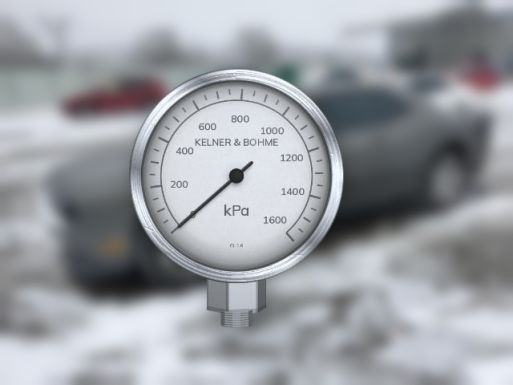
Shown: **0** kPa
